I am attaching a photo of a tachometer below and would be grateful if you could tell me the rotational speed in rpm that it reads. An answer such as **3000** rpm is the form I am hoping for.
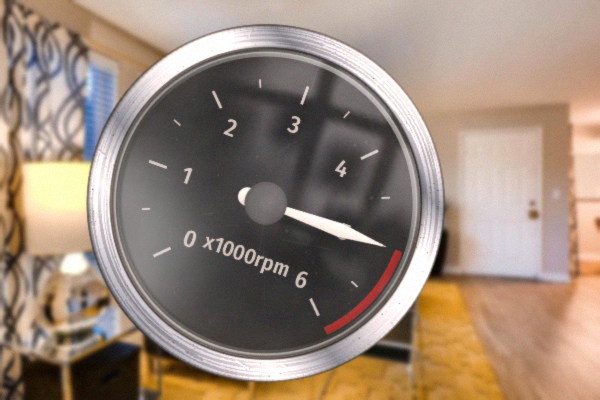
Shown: **5000** rpm
